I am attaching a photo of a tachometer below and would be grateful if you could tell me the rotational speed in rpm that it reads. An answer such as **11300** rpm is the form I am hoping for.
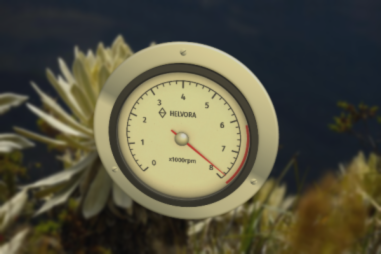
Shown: **7800** rpm
